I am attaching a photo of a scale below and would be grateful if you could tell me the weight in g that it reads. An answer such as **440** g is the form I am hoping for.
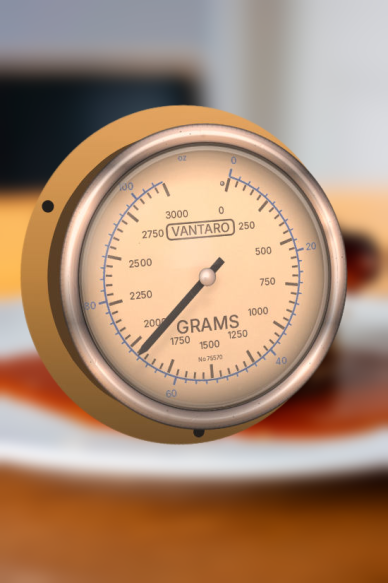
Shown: **1950** g
